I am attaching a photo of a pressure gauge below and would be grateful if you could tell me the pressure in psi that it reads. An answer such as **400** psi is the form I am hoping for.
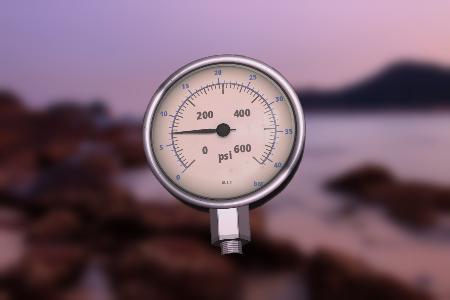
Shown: **100** psi
